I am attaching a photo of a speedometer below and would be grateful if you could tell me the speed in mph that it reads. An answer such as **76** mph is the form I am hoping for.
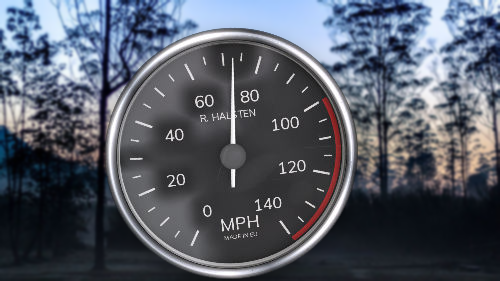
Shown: **72.5** mph
